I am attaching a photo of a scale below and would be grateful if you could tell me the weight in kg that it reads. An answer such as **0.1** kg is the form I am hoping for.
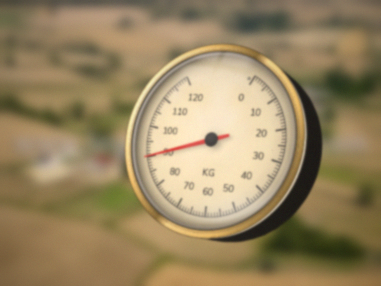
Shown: **90** kg
